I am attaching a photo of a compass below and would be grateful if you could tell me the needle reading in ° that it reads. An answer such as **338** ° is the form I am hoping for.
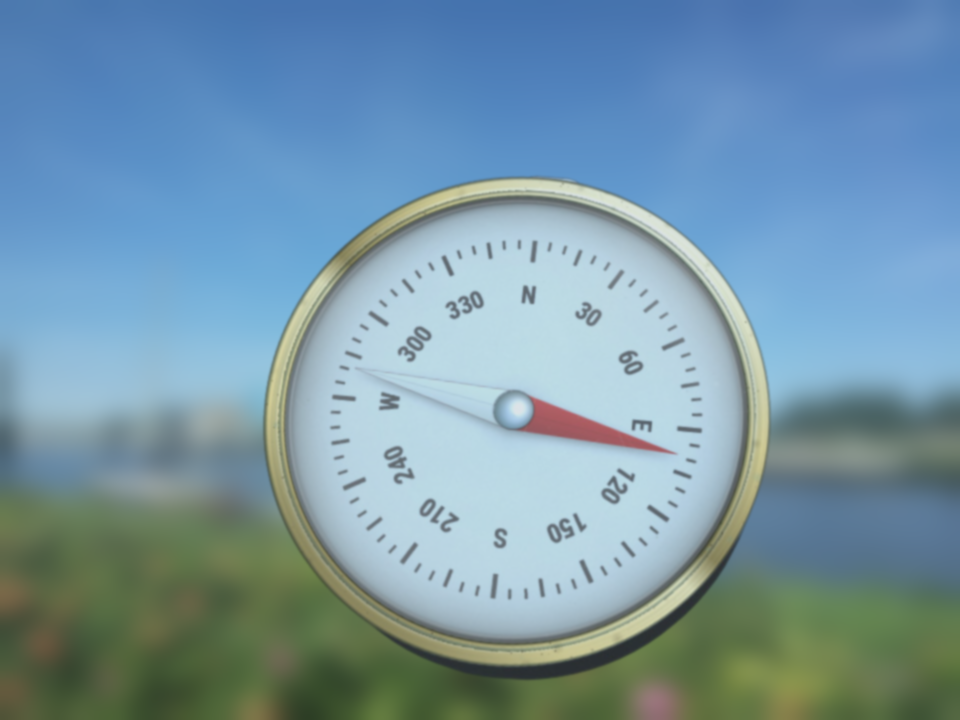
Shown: **100** °
